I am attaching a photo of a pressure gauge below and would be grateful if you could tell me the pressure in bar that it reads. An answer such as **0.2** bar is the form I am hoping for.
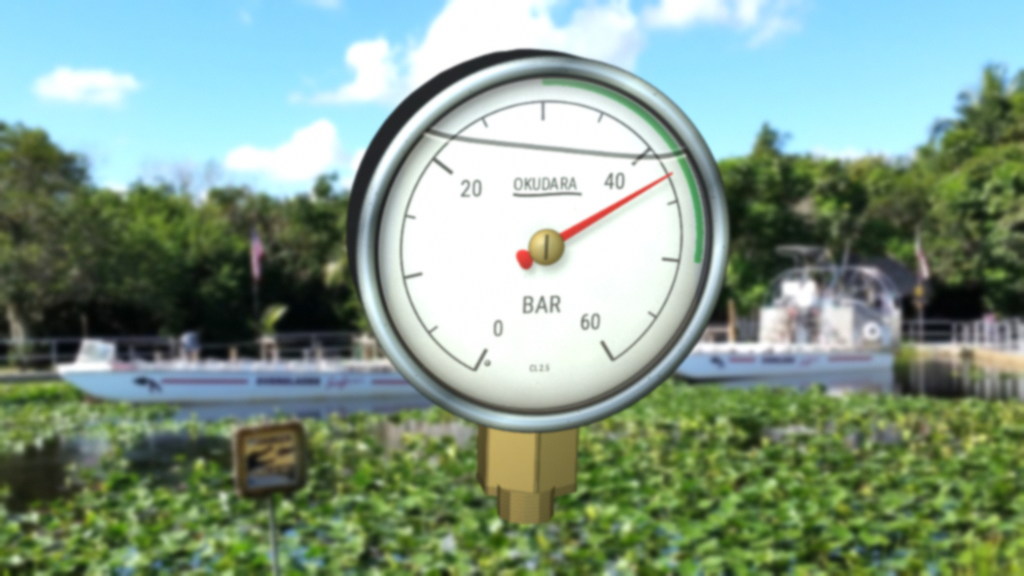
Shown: **42.5** bar
